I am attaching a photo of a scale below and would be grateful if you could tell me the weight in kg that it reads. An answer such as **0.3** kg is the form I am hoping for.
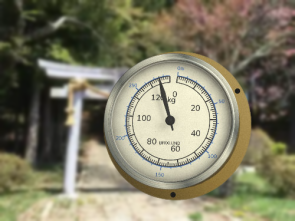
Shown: **125** kg
